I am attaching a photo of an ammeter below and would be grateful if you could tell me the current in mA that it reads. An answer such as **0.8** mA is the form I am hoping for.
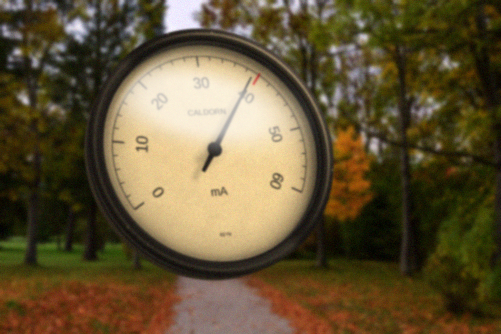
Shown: **39** mA
